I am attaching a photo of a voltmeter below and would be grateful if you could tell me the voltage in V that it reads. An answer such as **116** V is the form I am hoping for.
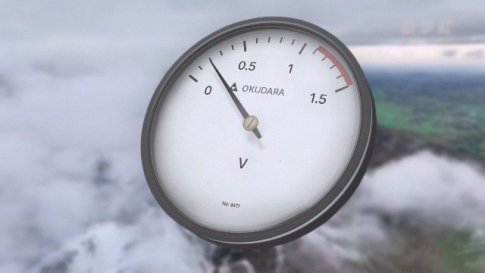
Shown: **0.2** V
